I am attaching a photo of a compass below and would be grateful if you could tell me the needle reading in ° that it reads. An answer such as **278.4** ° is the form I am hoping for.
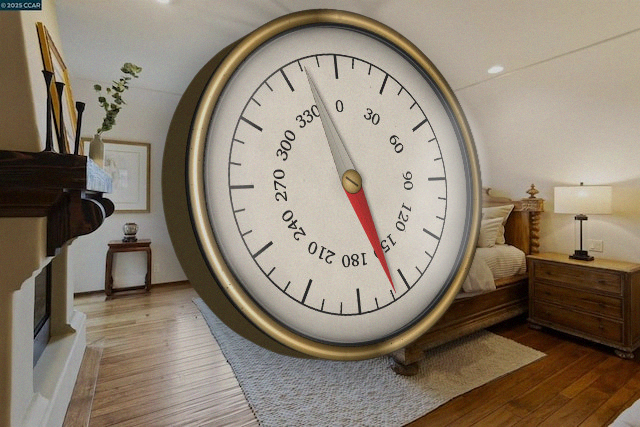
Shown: **160** °
